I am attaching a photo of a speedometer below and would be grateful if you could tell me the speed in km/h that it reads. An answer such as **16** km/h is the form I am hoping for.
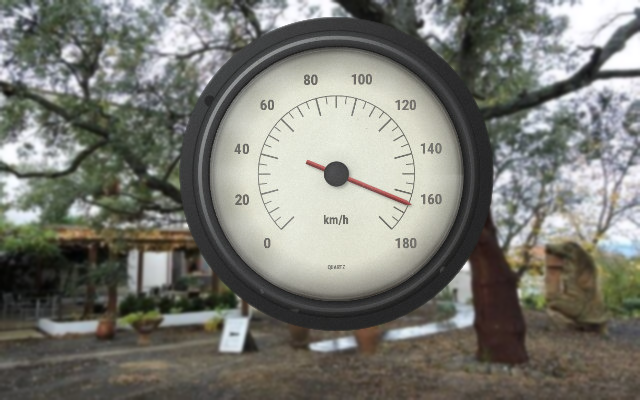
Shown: **165** km/h
